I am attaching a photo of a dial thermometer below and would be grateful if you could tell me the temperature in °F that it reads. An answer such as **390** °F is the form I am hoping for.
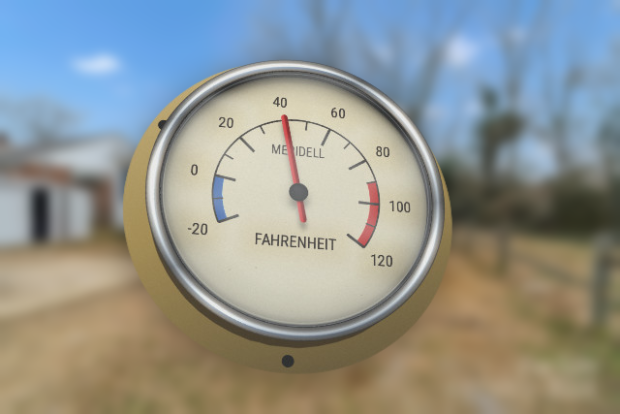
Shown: **40** °F
